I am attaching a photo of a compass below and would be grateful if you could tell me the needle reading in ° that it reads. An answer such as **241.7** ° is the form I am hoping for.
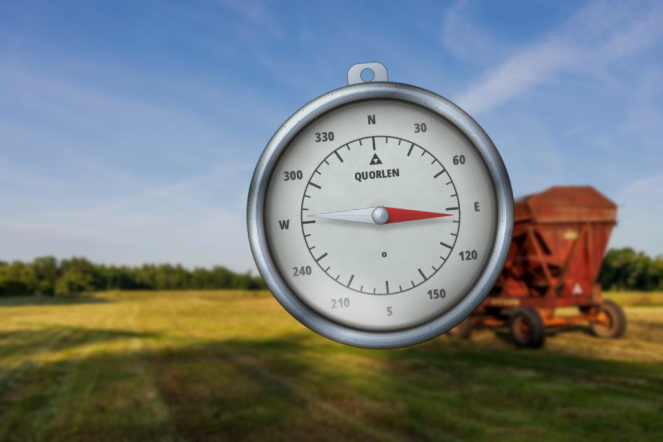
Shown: **95** °
